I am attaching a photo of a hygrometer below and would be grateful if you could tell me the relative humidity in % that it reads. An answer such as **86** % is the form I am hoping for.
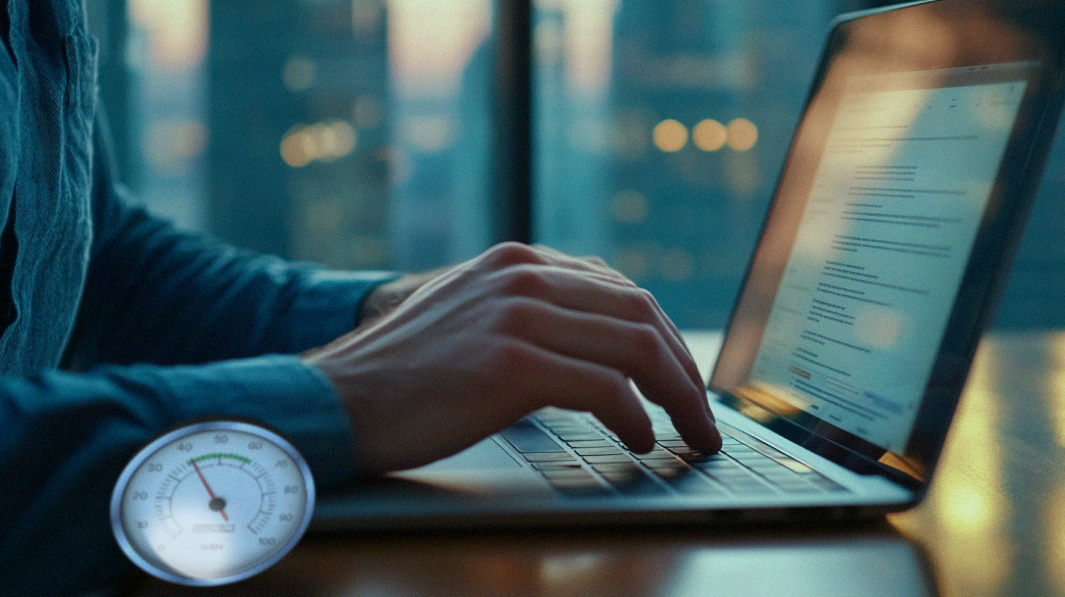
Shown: **40** %
